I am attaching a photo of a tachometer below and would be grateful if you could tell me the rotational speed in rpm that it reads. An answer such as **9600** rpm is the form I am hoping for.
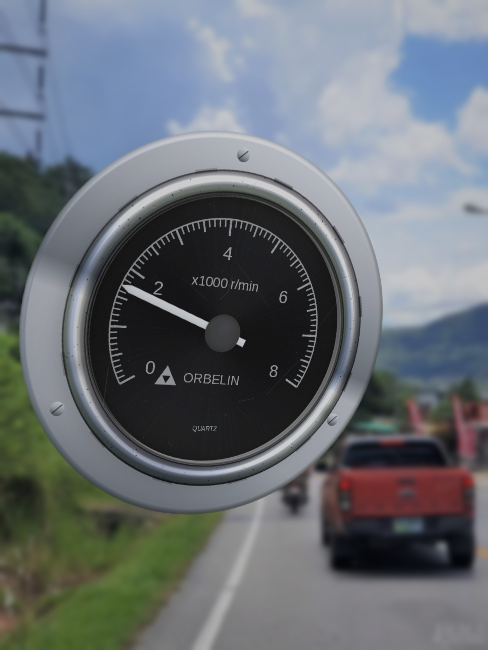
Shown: **1700** rpm
